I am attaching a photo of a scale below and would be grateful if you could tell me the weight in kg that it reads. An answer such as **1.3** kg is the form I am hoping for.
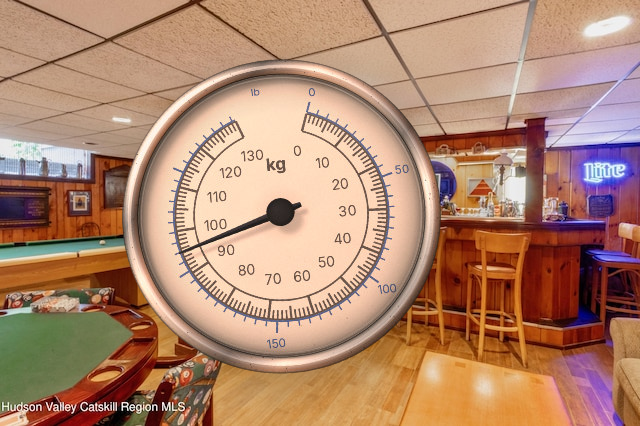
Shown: **95** kg
